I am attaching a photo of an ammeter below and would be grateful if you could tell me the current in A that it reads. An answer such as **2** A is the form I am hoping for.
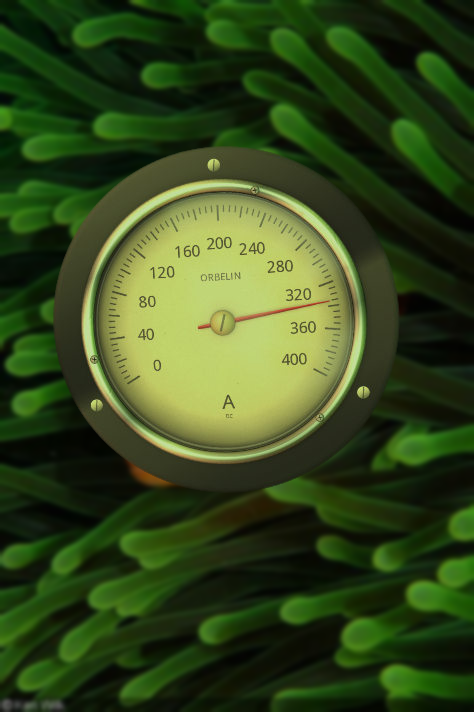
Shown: **335** A
